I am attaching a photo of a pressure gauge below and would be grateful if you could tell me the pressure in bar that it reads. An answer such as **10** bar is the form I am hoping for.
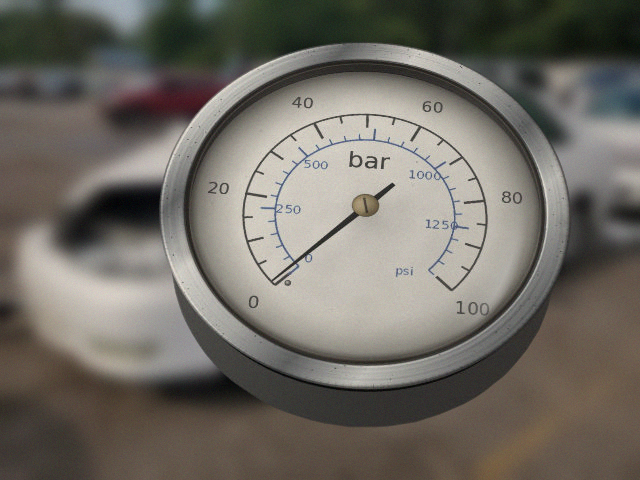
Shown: **0** bar
